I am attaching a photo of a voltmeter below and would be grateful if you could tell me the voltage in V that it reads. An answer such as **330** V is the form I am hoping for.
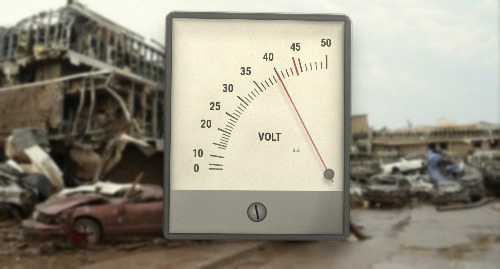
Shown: **40** V
